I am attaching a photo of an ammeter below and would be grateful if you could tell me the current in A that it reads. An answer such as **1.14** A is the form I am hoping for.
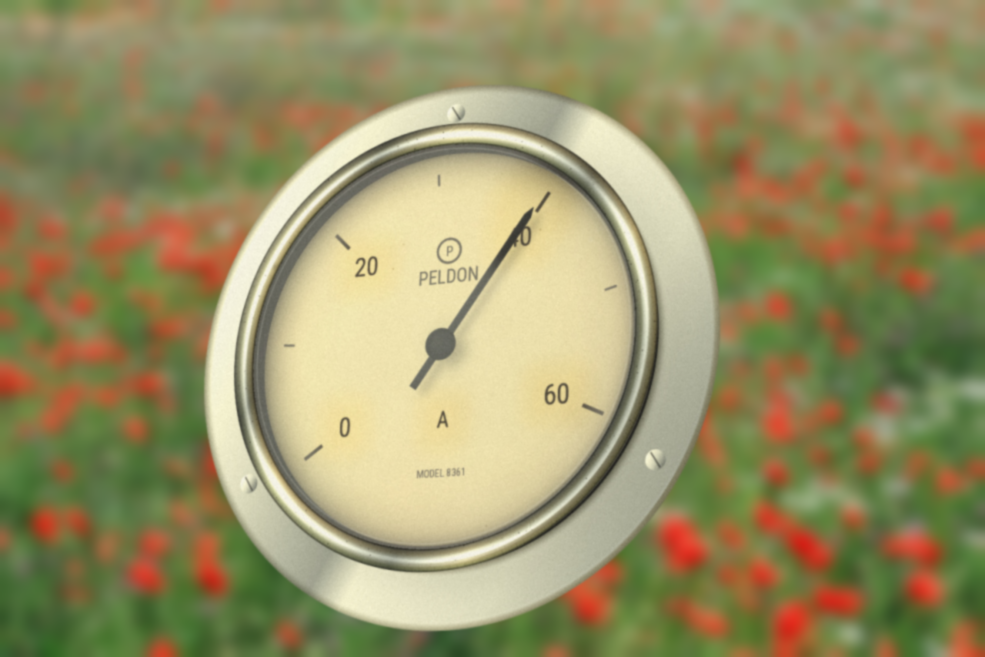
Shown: **40** A
